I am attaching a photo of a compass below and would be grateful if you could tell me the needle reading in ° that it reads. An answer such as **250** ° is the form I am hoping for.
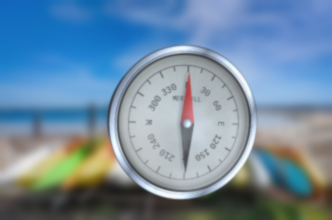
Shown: **0** °
